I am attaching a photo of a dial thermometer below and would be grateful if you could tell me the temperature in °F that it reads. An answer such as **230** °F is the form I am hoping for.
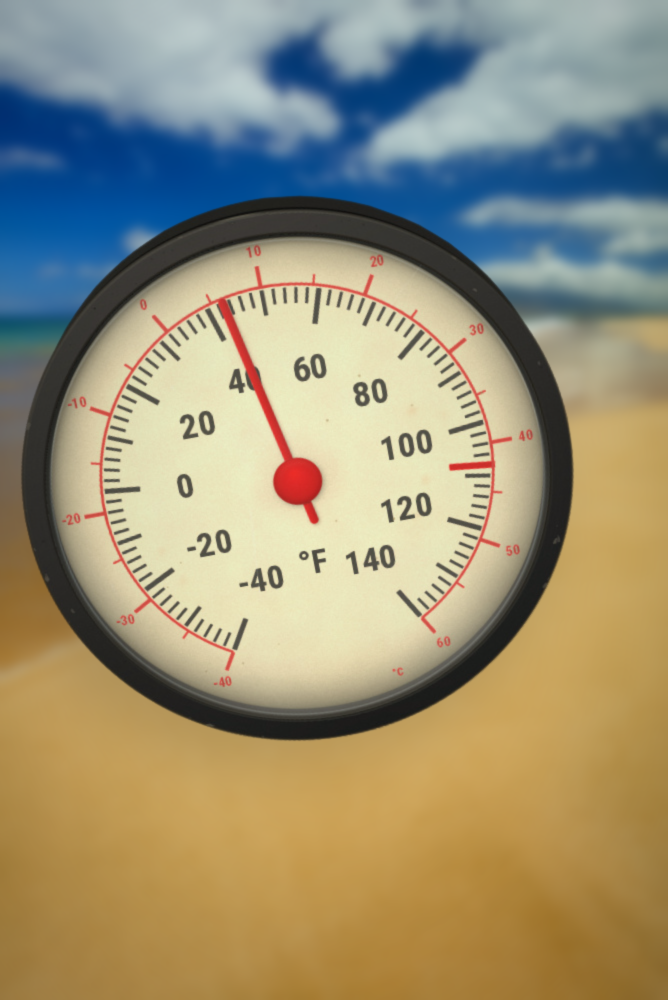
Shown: **43** °F
